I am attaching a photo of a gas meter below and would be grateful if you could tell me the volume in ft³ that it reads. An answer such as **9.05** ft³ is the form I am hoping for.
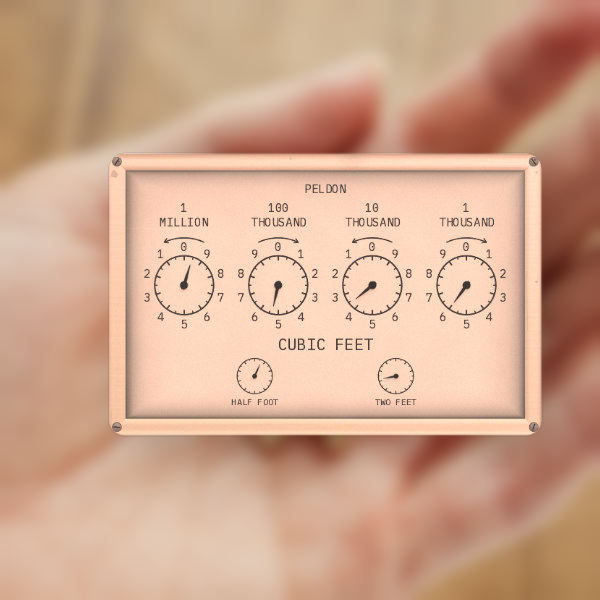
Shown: **953600** ft³
